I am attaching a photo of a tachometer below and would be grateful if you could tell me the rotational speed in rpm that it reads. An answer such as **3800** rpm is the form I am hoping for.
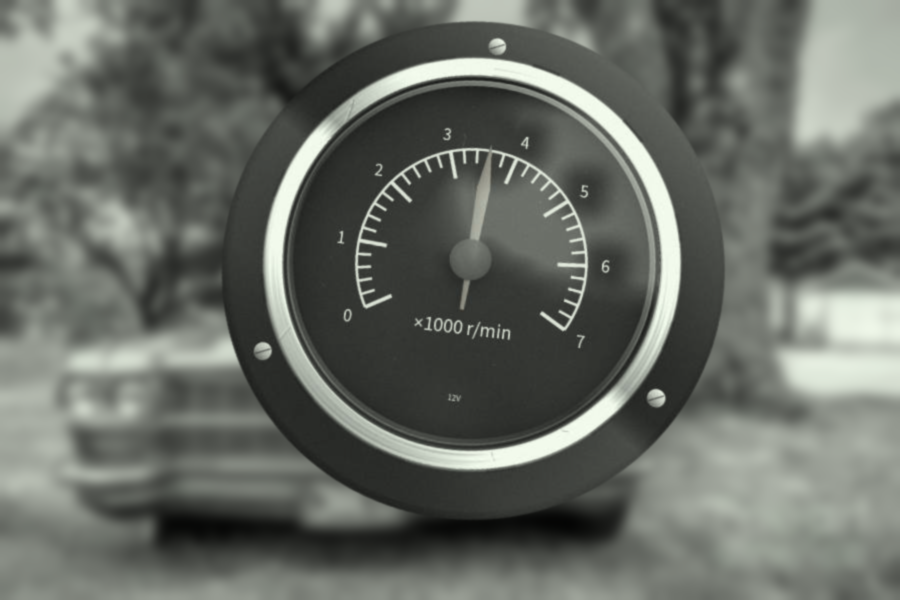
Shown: **3600** rpm
